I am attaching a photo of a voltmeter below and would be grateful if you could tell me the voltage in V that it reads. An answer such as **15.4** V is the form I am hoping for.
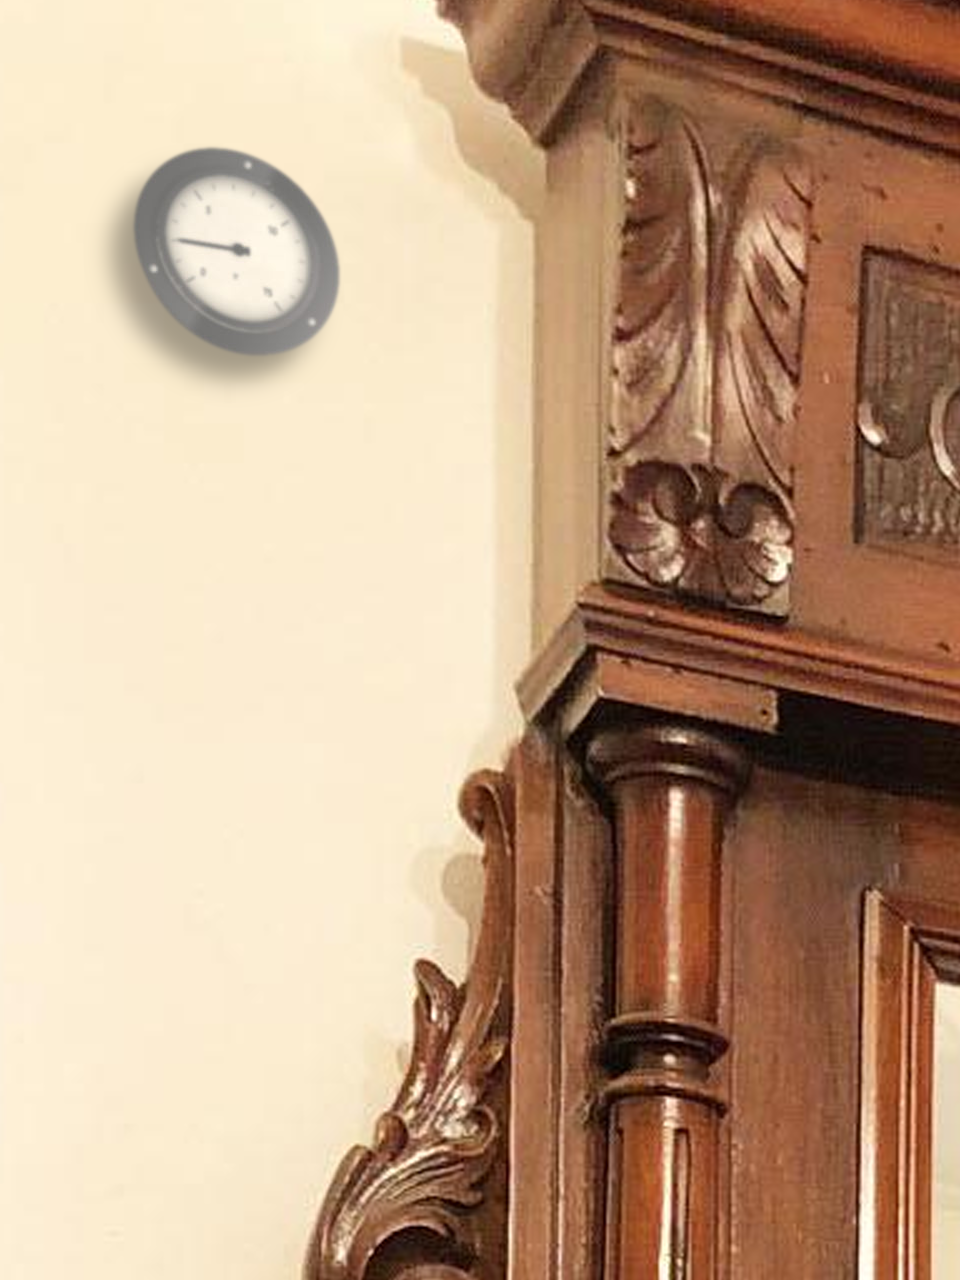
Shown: **2** V
